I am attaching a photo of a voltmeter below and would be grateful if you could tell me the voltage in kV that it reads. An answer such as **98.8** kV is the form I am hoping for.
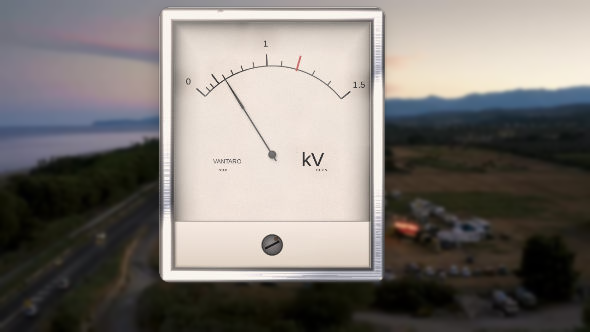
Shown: **0.6** kV
